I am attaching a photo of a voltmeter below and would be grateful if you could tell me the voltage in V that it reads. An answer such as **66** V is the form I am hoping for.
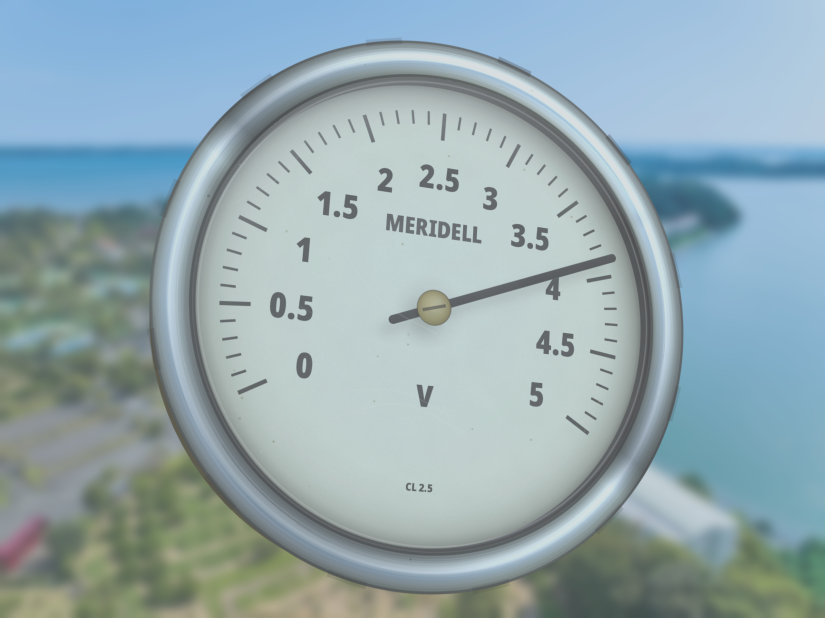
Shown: **3.9** V
